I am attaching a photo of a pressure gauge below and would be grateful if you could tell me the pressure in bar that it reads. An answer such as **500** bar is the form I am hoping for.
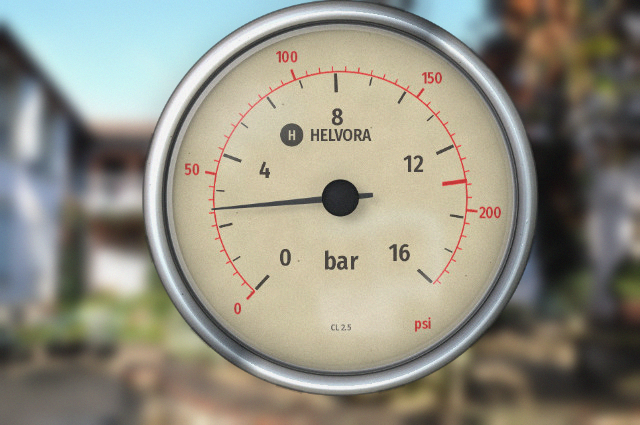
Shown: **2.5** bar
